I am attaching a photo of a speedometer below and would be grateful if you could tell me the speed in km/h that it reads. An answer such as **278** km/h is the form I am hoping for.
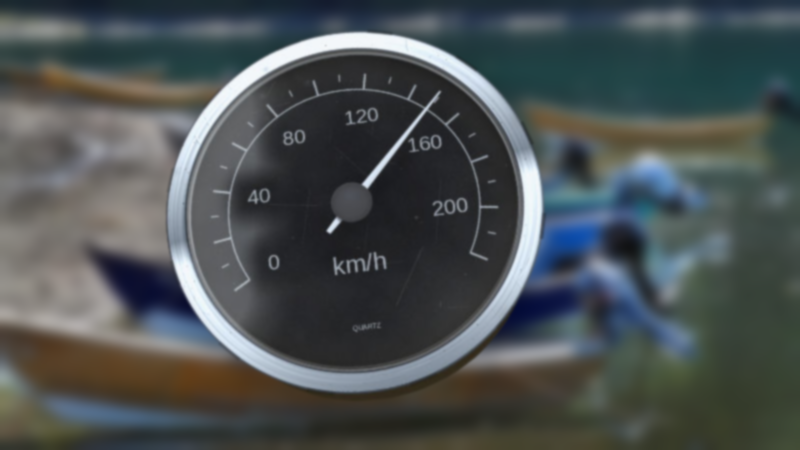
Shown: **150** km/h
